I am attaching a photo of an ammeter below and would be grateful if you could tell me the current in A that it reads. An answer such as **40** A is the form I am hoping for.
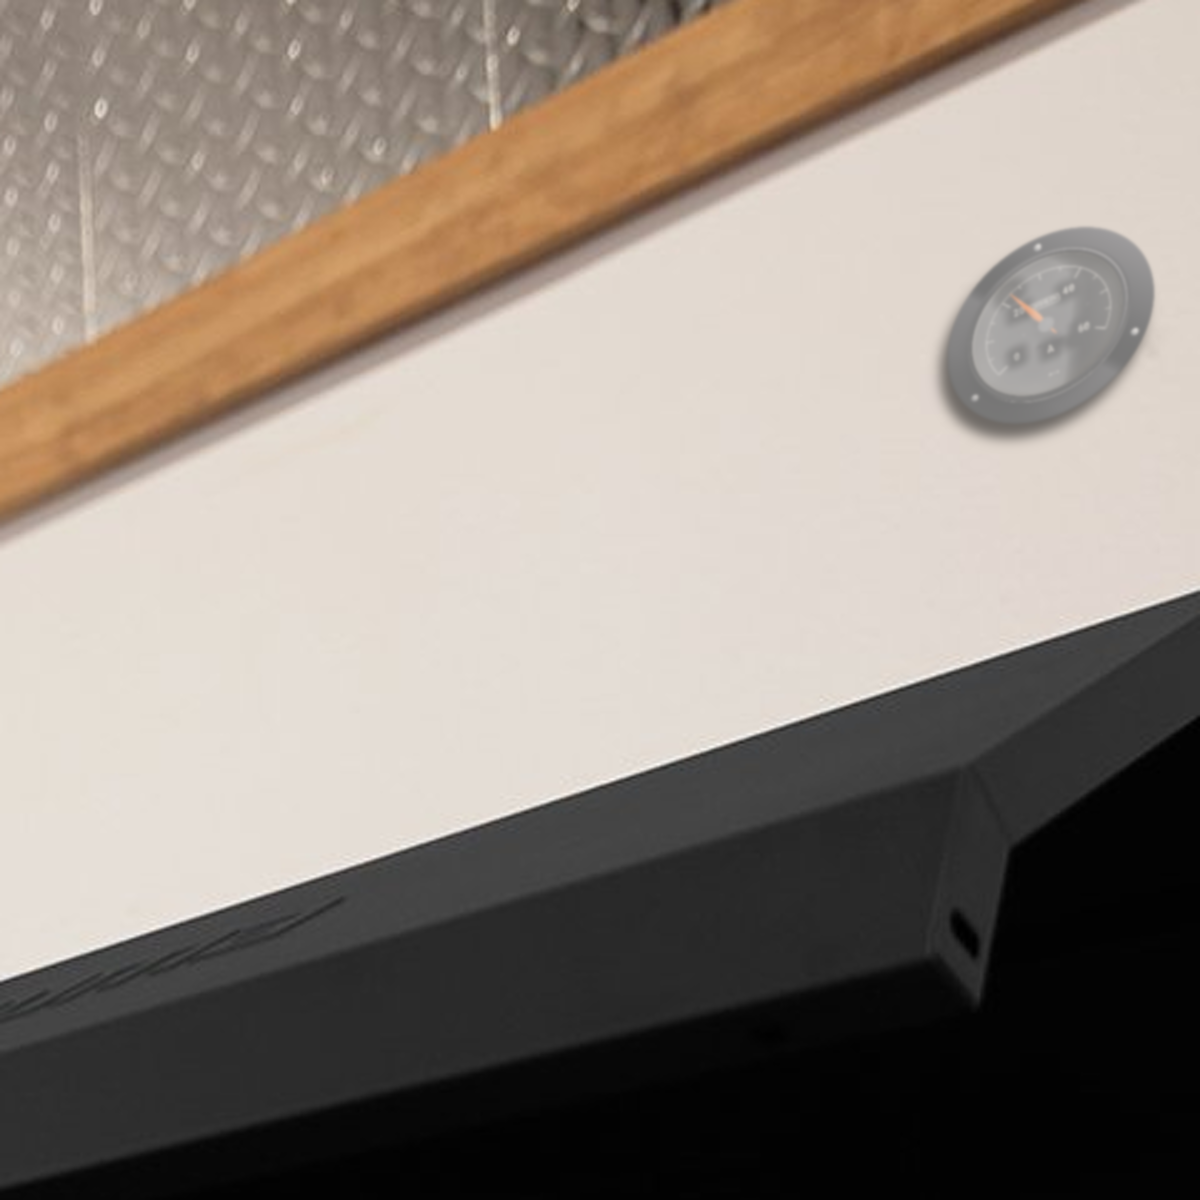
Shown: **22.5** A
